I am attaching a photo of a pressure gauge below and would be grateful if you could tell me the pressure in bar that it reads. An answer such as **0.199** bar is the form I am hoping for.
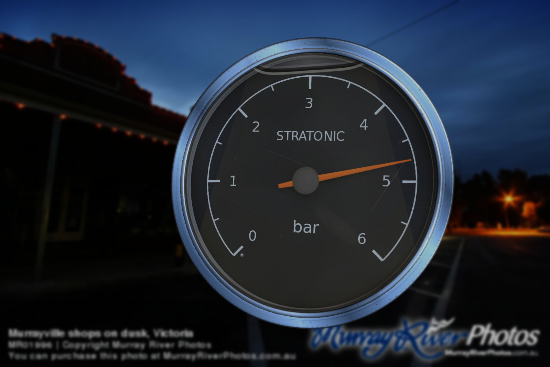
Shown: **4.75** bar
